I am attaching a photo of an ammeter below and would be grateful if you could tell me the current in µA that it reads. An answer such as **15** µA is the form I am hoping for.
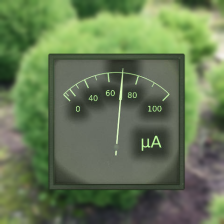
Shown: **70** µA
